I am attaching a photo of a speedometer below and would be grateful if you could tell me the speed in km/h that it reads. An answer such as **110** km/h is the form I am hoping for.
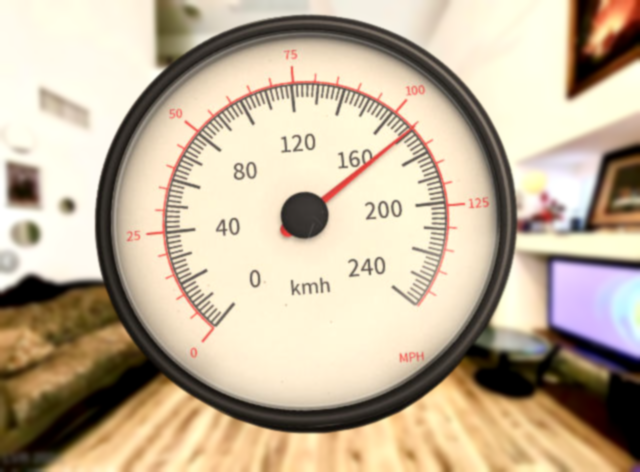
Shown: **170** km/h
